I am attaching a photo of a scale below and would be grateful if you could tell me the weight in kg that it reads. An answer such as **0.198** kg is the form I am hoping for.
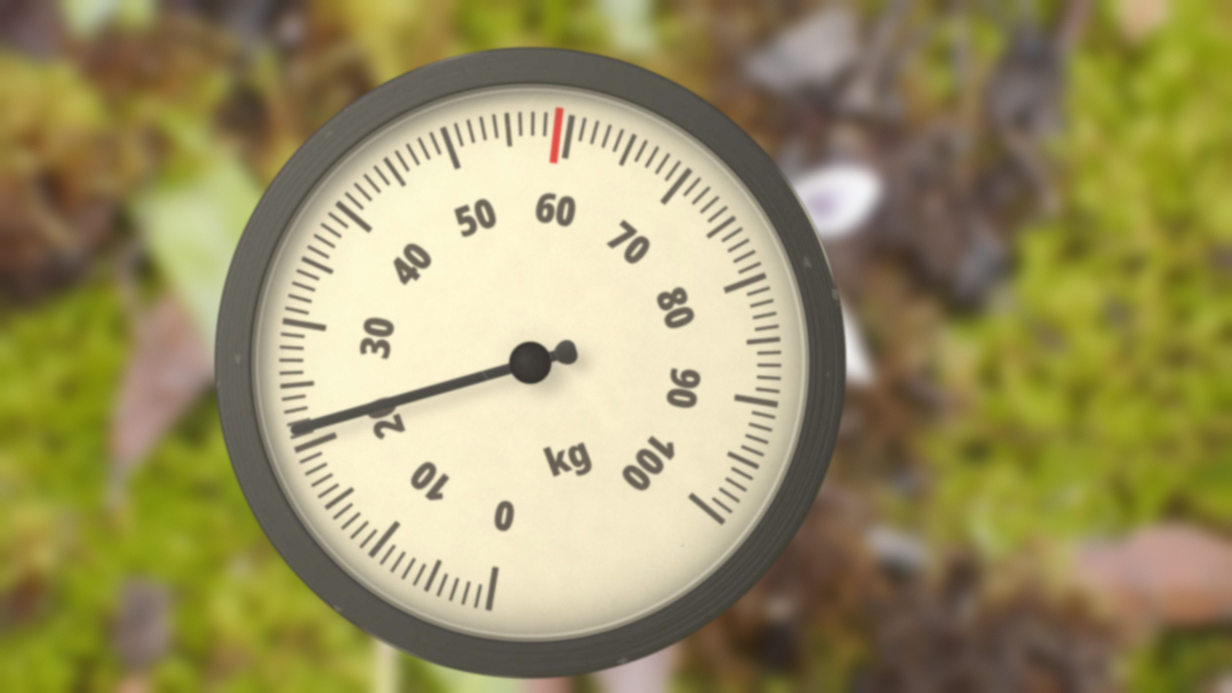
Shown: **21.5** kg
